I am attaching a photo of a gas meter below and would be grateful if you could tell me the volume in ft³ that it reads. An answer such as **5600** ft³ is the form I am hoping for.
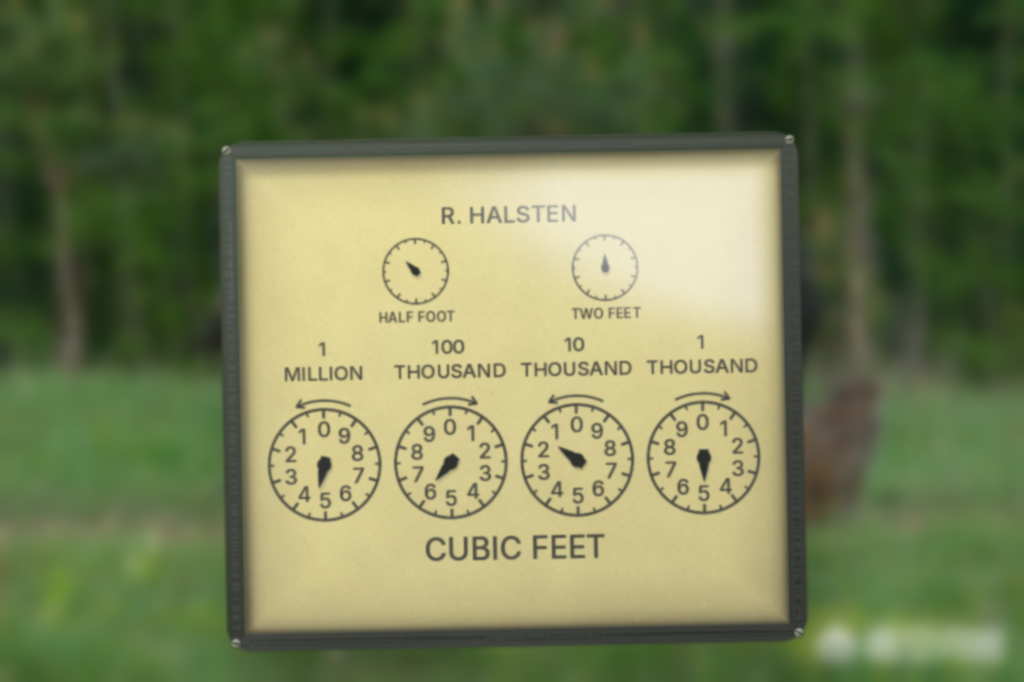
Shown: **461500** ft³
